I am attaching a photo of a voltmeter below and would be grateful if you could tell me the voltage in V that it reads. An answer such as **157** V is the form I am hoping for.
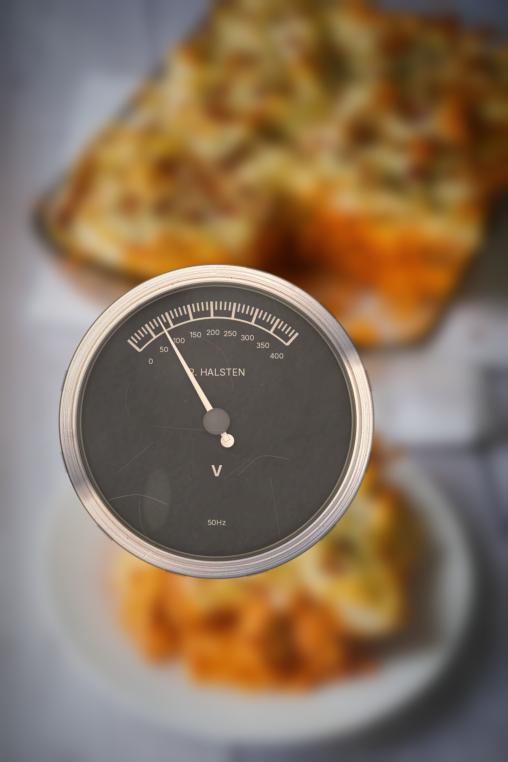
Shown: **80** V
